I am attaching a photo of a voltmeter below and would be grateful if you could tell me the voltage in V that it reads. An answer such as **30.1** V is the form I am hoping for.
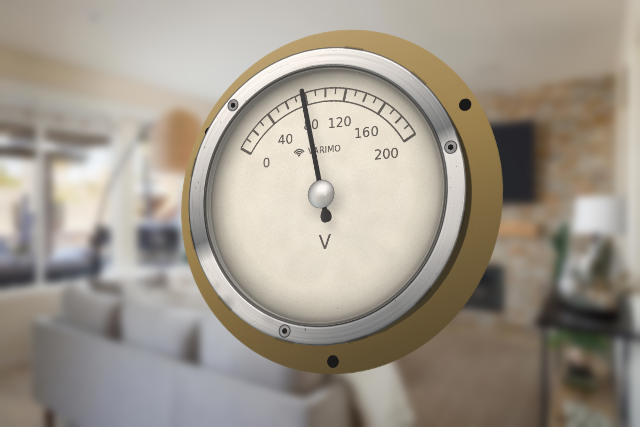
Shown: **80** V
